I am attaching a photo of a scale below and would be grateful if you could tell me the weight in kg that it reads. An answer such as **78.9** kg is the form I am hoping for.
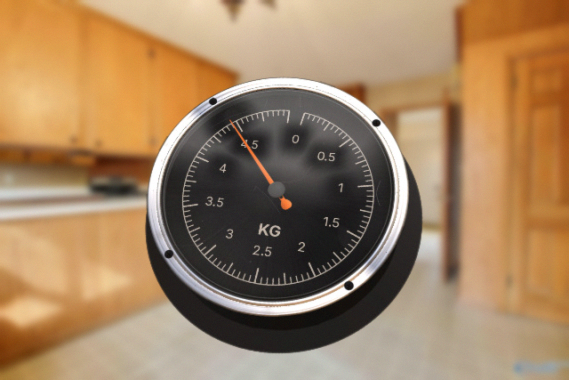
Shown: **4.45** kg
